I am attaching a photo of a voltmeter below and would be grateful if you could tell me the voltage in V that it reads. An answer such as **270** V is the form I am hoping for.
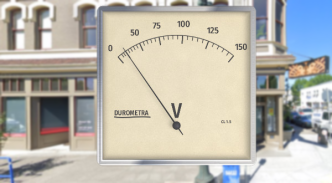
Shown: **25** V
